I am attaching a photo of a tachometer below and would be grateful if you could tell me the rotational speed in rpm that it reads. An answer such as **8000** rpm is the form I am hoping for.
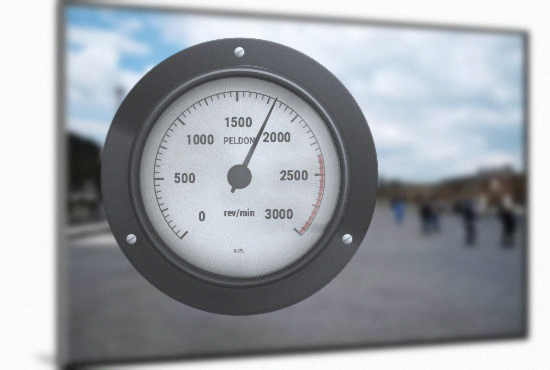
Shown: **1800** rpm
